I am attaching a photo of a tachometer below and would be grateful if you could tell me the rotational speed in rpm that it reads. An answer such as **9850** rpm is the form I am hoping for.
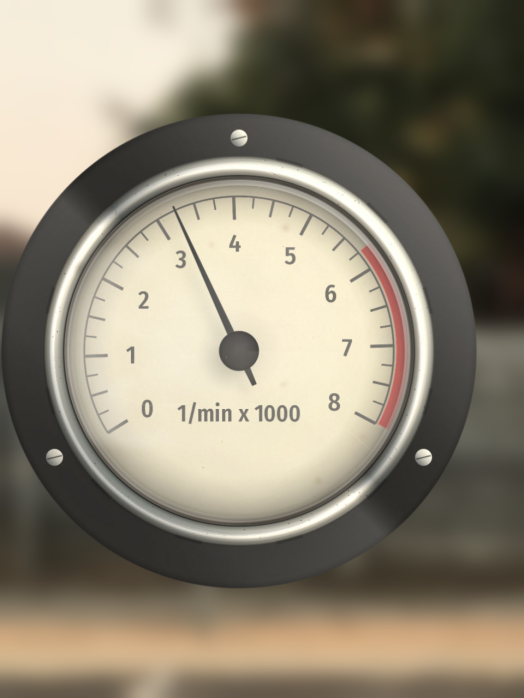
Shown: **3250** rpm
